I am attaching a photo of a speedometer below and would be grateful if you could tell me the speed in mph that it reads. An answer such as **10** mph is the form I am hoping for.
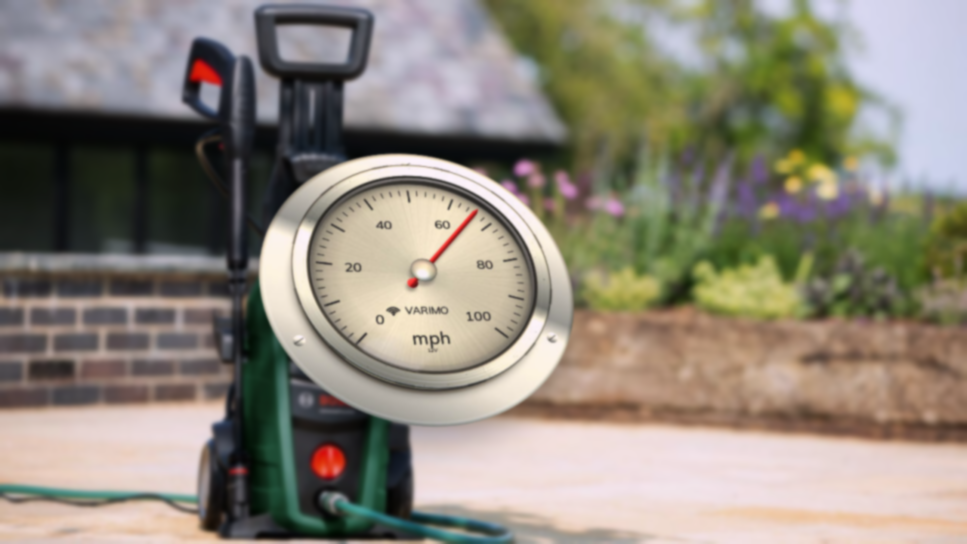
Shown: **66** mph
